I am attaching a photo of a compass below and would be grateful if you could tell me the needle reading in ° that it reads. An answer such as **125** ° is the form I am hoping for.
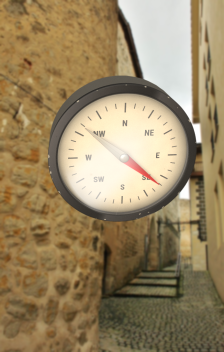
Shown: **130** °
